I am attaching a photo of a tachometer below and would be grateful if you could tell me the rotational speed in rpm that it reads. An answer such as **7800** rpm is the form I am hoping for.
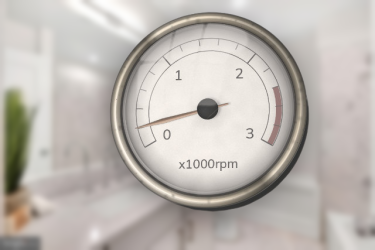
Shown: **200** rpm
